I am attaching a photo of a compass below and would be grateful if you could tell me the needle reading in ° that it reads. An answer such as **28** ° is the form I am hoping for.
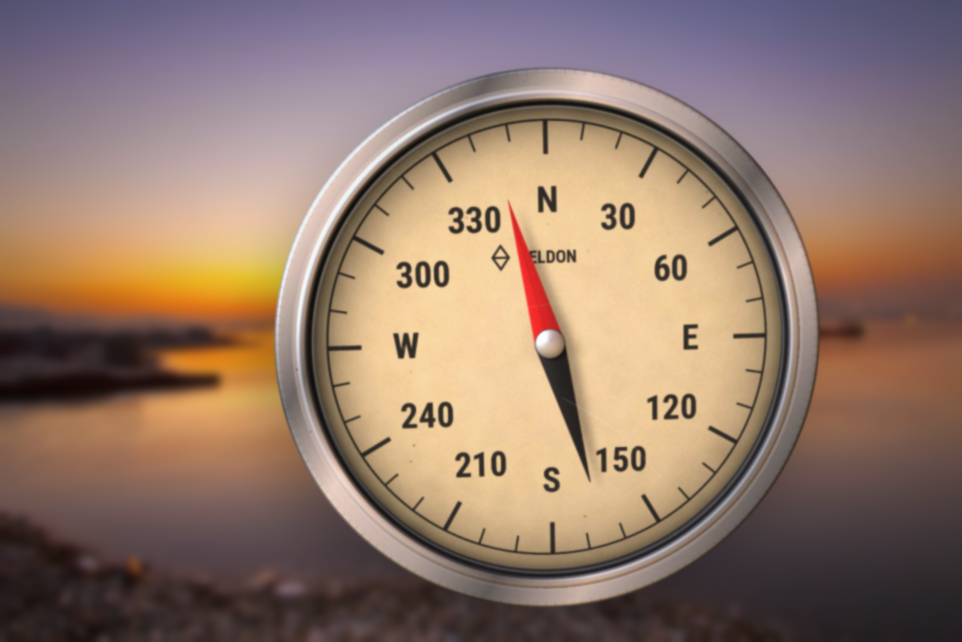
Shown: **345** °
